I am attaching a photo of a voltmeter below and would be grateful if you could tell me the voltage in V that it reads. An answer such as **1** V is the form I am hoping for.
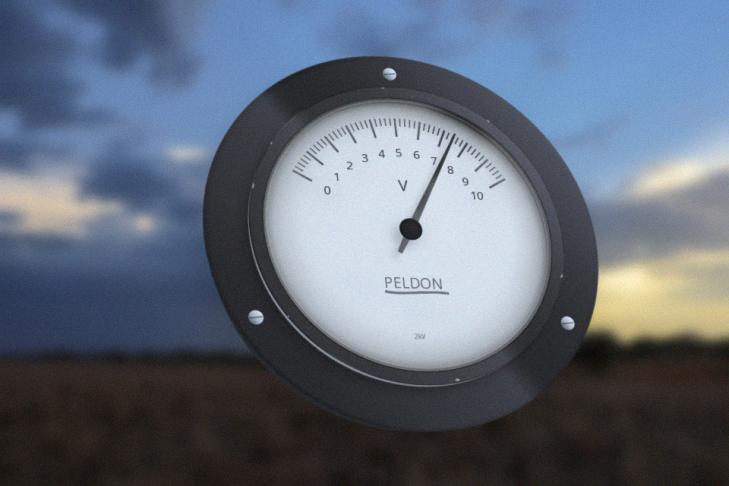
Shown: **7.4** V
